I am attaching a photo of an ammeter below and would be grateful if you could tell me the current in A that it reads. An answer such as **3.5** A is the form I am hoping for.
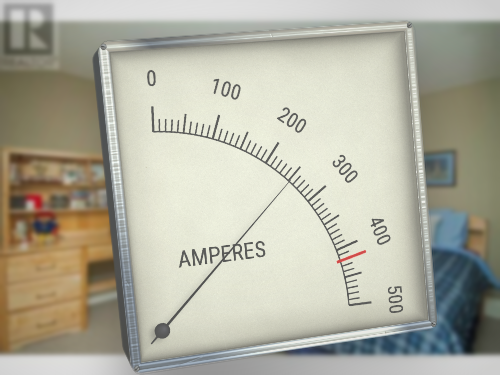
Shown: **250** A
